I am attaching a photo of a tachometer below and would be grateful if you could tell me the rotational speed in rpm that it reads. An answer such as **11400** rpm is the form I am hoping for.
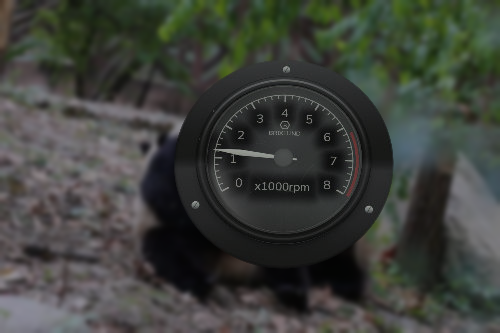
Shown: **1200** rpm
